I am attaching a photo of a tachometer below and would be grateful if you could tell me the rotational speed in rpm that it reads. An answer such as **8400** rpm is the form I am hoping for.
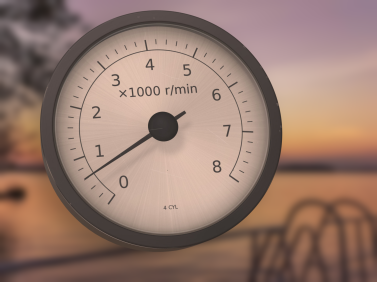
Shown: **600** rpm
